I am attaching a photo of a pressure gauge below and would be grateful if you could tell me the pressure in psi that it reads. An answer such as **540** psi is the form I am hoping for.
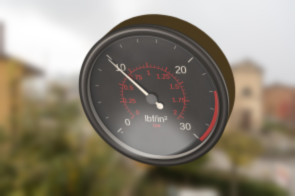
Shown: **10** psi
